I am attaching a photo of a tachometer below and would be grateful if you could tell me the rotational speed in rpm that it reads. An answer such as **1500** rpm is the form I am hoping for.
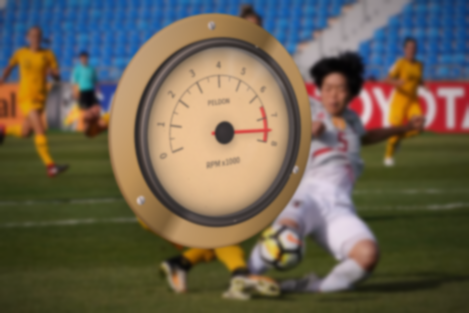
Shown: **7500** rpm
